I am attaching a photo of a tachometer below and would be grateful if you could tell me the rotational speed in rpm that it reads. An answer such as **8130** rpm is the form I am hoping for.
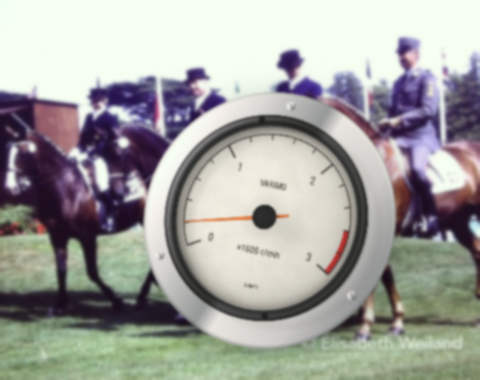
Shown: **200** rpm
